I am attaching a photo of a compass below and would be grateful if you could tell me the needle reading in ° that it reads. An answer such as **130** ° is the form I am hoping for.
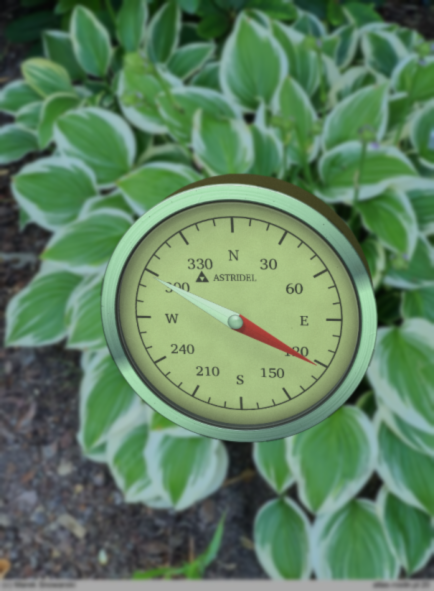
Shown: **120** °
